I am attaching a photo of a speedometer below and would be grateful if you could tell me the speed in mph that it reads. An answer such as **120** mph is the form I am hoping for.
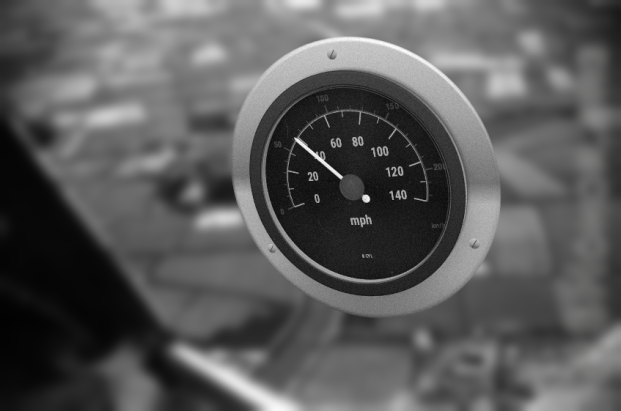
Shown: **40** mph
